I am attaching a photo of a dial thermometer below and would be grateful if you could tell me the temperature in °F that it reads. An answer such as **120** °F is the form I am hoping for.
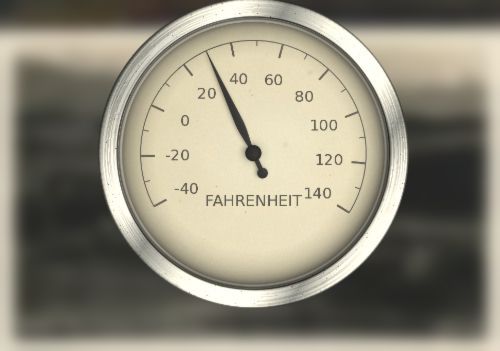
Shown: **30** °F
